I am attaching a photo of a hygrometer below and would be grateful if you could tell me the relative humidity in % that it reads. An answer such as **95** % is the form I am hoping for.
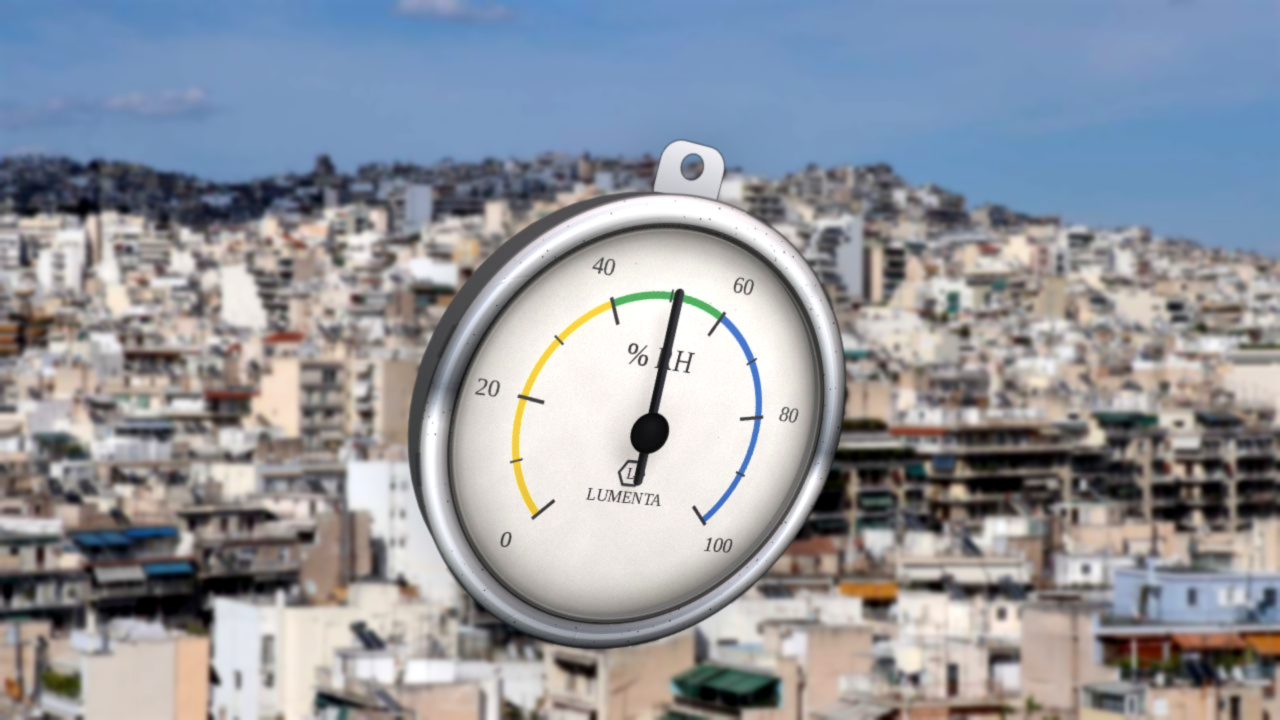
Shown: **50** %
